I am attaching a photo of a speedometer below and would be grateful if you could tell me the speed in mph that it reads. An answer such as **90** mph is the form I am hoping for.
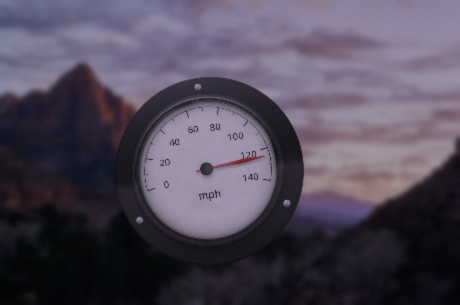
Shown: **125** mph
